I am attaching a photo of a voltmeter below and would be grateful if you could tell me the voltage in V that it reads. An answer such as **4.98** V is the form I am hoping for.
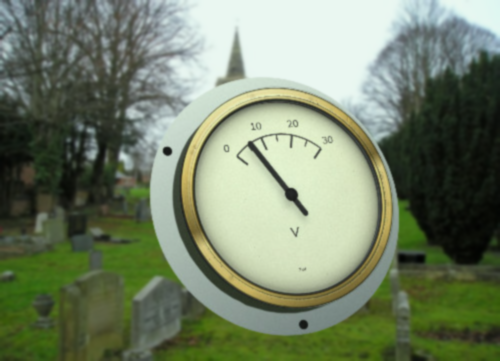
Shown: **5** V
